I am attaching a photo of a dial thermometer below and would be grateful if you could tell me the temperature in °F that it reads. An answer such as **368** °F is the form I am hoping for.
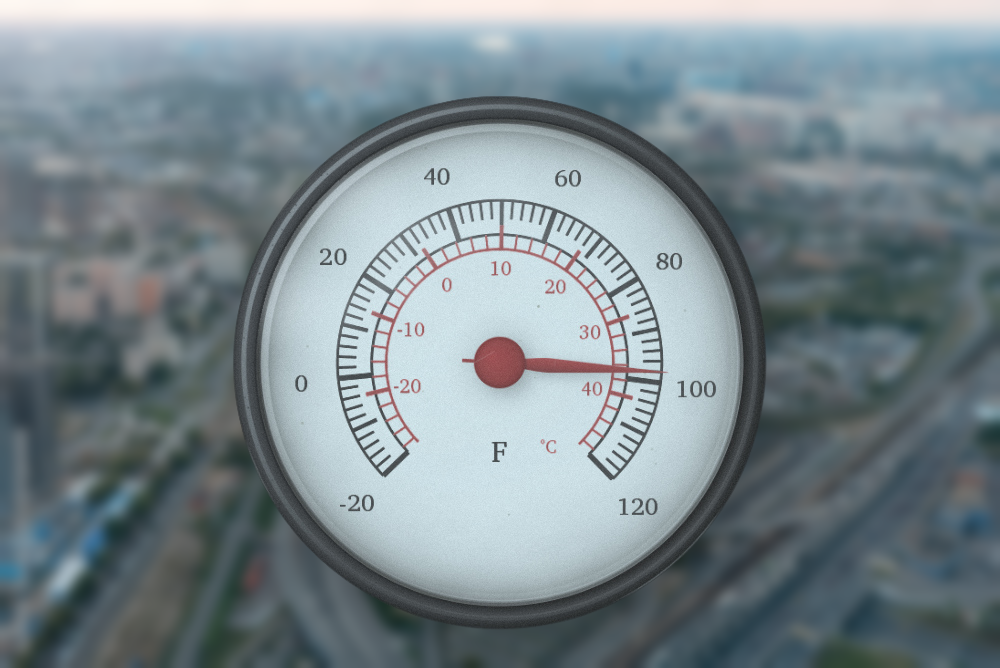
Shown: **98** °F
